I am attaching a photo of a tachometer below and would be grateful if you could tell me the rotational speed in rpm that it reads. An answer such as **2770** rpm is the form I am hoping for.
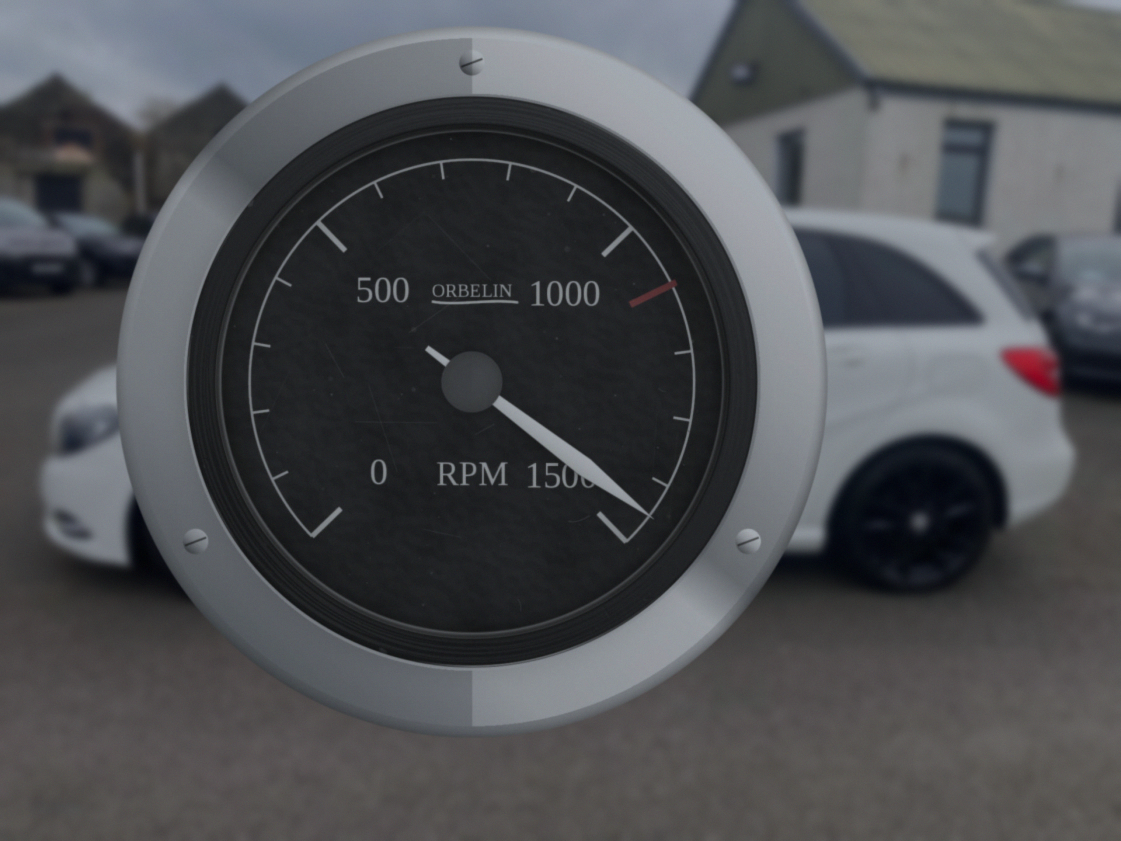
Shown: **1450** rpm
